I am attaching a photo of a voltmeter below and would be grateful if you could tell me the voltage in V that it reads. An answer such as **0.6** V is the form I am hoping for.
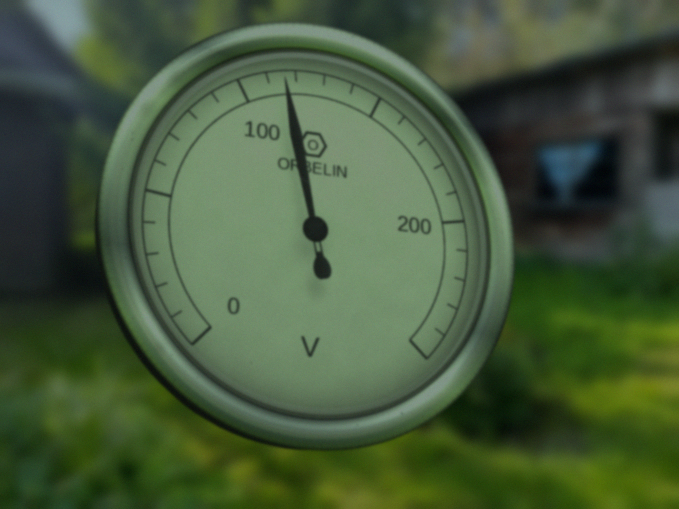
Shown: **115** V
